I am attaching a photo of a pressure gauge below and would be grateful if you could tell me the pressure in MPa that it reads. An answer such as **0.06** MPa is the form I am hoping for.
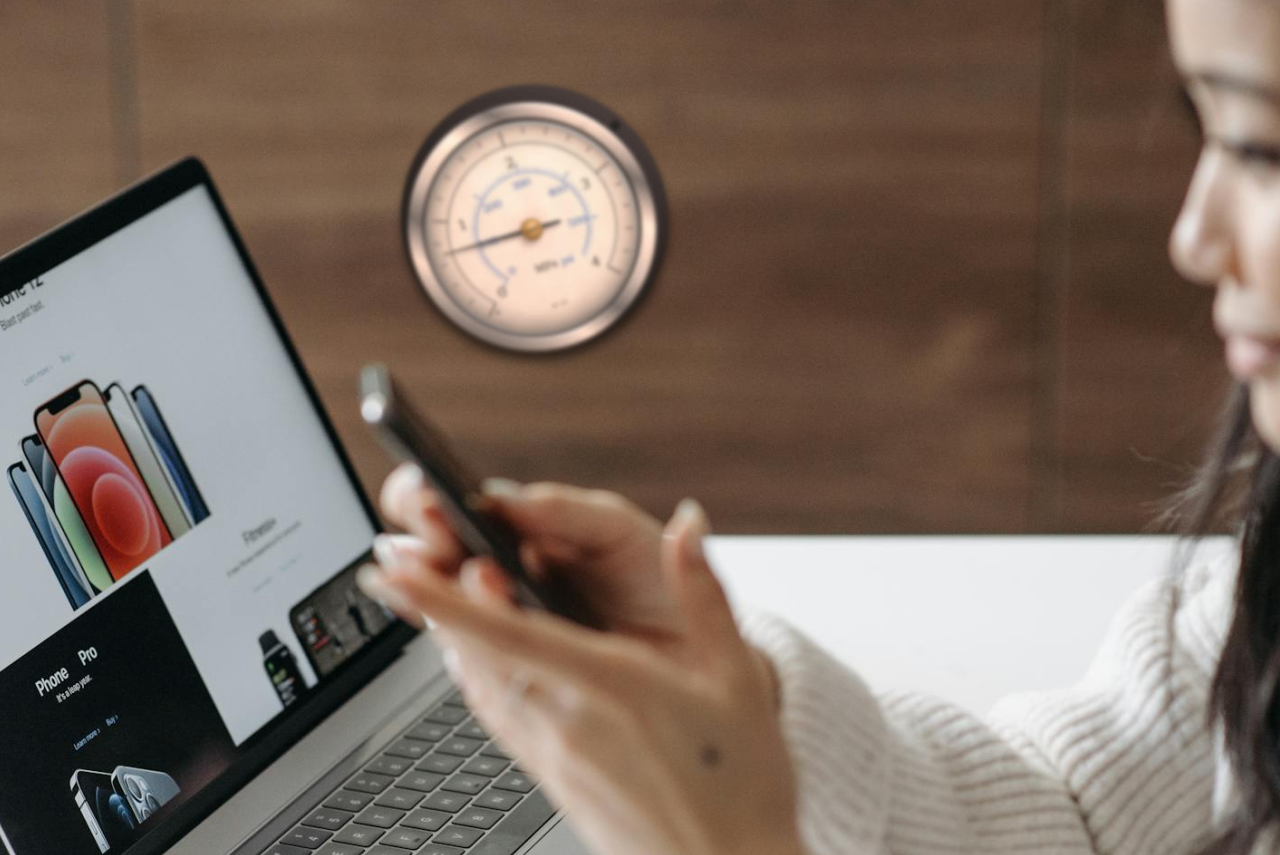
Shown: **0.7** MPa
